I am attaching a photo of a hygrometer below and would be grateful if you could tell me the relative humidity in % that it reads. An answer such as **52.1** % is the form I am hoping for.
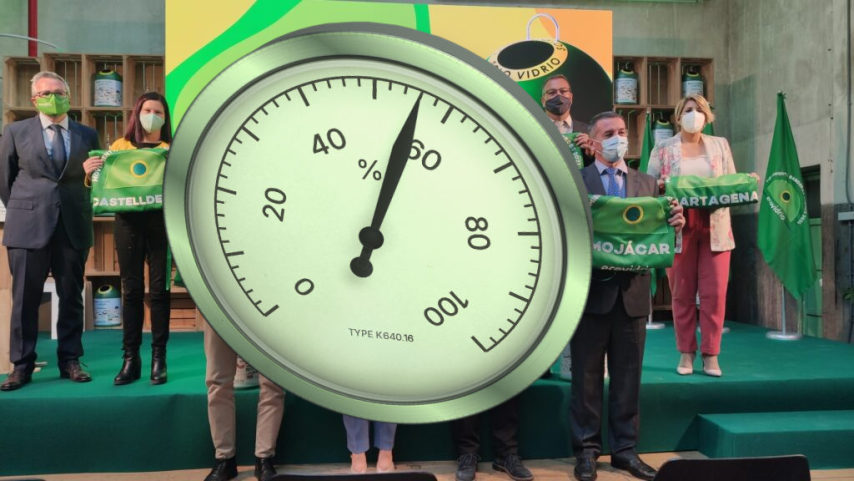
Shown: **56** %
